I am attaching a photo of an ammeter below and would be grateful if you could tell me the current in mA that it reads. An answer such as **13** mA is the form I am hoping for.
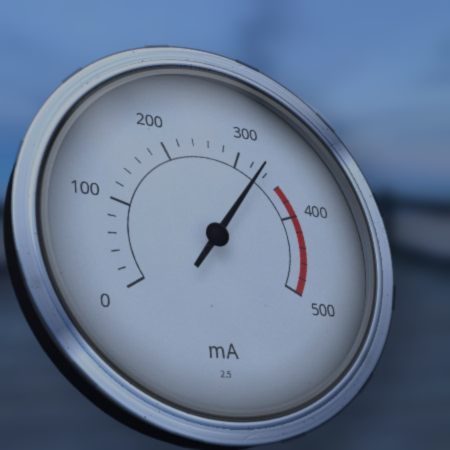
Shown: **330** mA
